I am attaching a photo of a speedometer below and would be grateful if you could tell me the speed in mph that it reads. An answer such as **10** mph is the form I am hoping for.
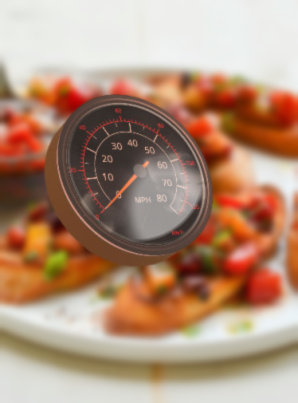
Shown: **0** mph
